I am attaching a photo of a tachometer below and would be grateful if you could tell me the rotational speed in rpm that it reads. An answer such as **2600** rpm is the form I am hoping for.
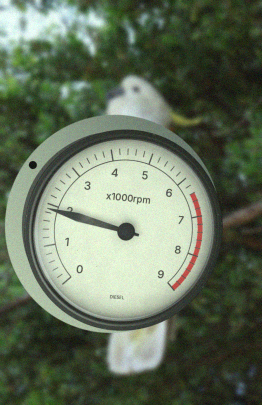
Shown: **1900** rpm
